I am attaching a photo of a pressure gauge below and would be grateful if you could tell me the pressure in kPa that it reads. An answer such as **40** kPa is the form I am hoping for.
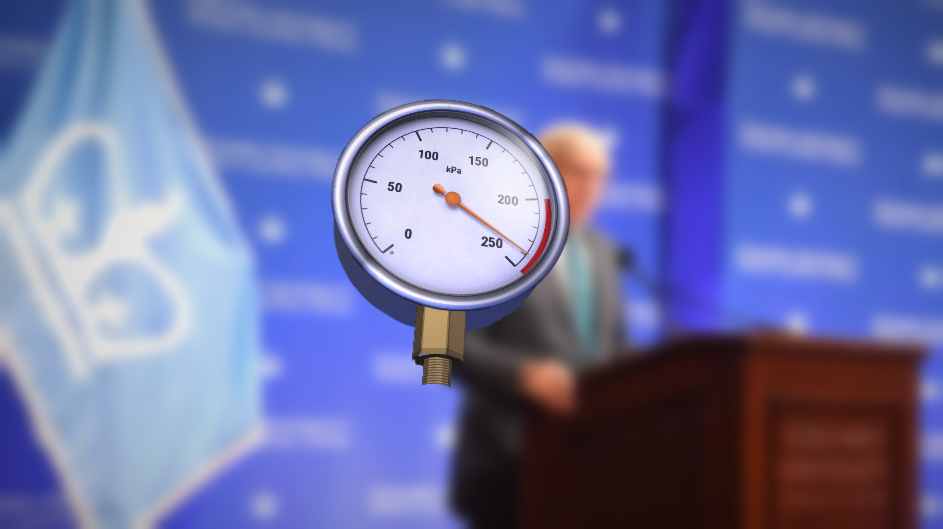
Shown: **240** kPa
